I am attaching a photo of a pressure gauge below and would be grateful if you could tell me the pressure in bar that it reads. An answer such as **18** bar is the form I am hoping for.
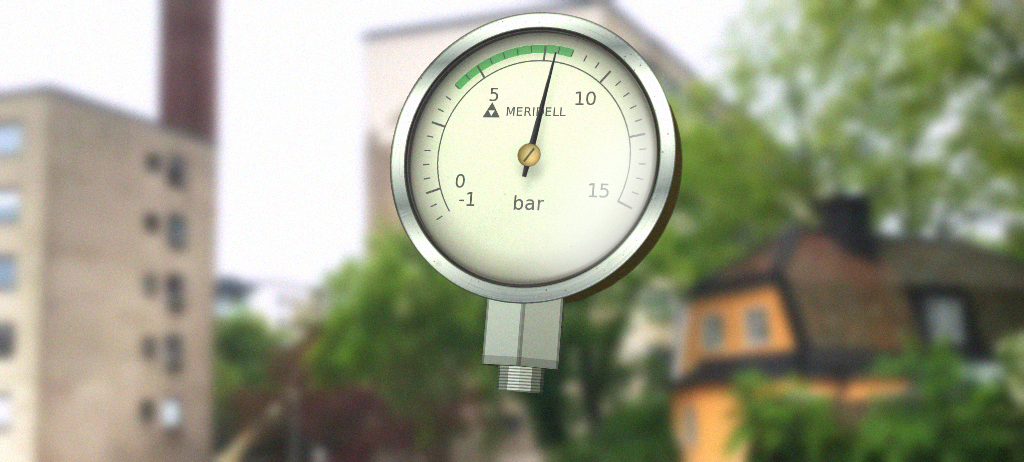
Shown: **8** bar
